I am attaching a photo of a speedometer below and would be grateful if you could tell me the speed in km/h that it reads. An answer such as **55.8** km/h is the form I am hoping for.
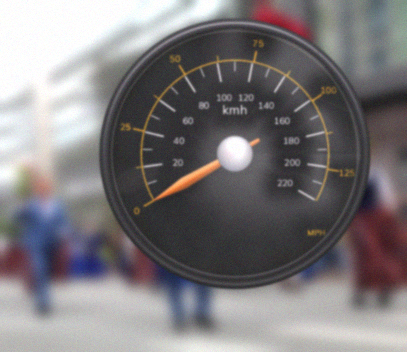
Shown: **0** km/h
